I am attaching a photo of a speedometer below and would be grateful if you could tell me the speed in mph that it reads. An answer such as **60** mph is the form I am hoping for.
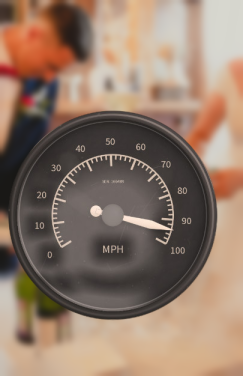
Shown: **94** mph
